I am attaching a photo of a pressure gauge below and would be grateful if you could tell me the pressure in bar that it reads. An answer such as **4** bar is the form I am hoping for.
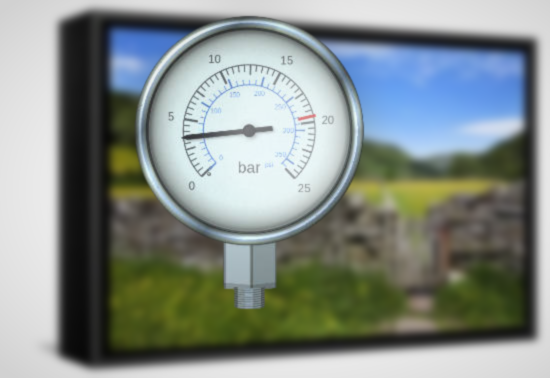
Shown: **3.5** bar
